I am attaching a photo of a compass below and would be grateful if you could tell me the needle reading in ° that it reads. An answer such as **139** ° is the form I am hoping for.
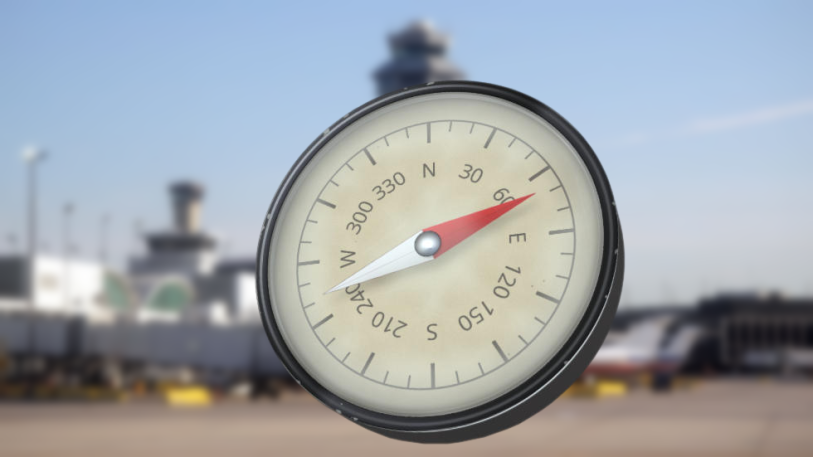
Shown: **70** °
